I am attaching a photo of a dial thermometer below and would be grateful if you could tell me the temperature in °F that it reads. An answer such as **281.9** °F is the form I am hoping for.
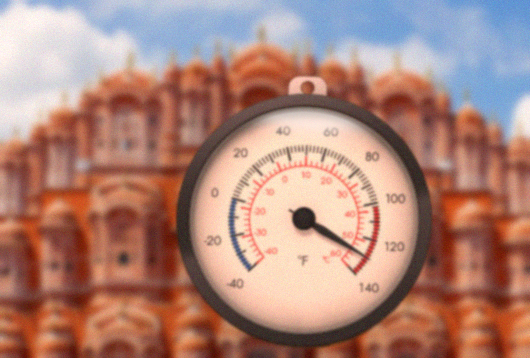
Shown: **130** °F
